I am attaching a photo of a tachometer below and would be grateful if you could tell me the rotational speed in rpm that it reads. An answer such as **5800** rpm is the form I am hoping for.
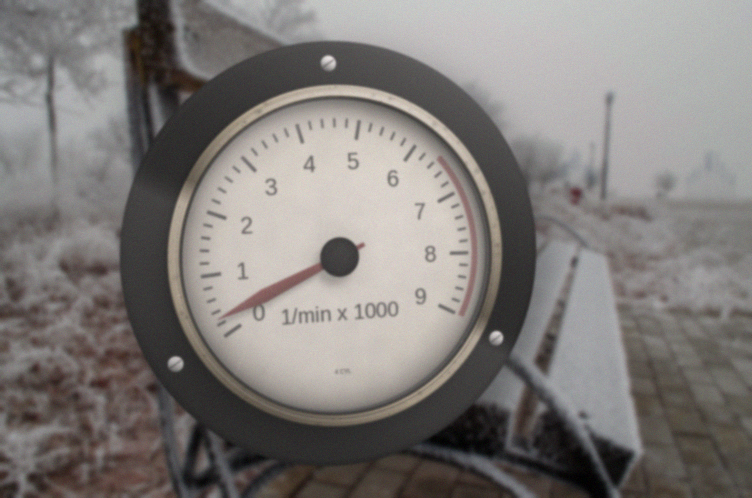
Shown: **300** rpm
